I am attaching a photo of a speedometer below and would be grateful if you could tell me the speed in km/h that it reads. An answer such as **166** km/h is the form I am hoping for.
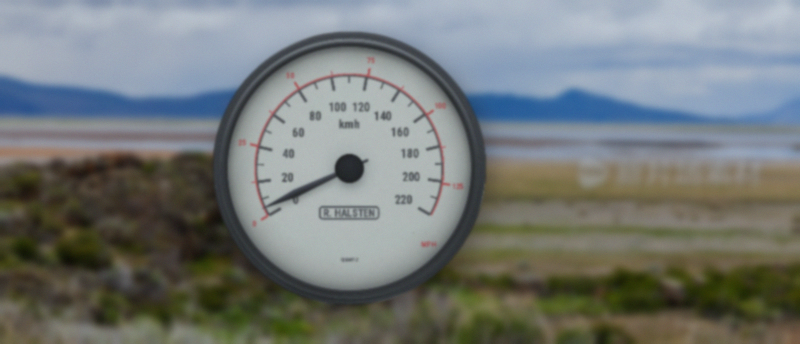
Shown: **5** km/h
